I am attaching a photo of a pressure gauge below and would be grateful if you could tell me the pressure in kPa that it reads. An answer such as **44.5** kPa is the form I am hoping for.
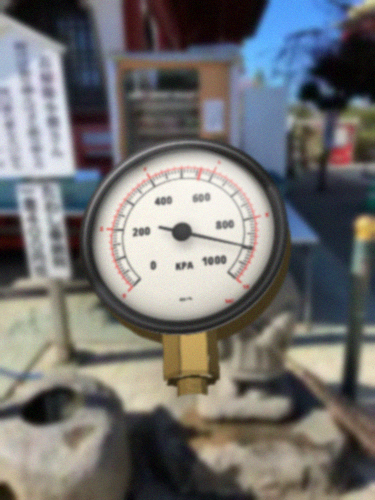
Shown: **900** kPa
